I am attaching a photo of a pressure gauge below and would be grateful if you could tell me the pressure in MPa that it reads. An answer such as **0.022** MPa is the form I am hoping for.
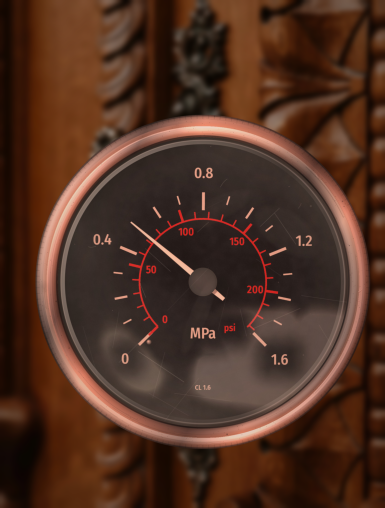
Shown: **0.5** MPa
